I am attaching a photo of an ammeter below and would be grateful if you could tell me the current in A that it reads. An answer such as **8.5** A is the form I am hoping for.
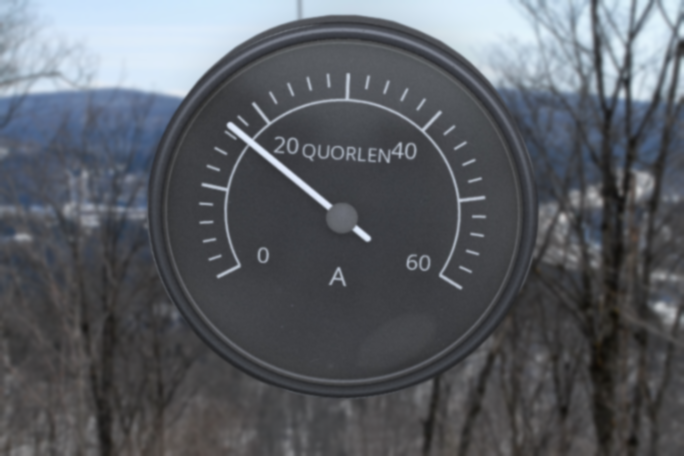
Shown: **17** A
